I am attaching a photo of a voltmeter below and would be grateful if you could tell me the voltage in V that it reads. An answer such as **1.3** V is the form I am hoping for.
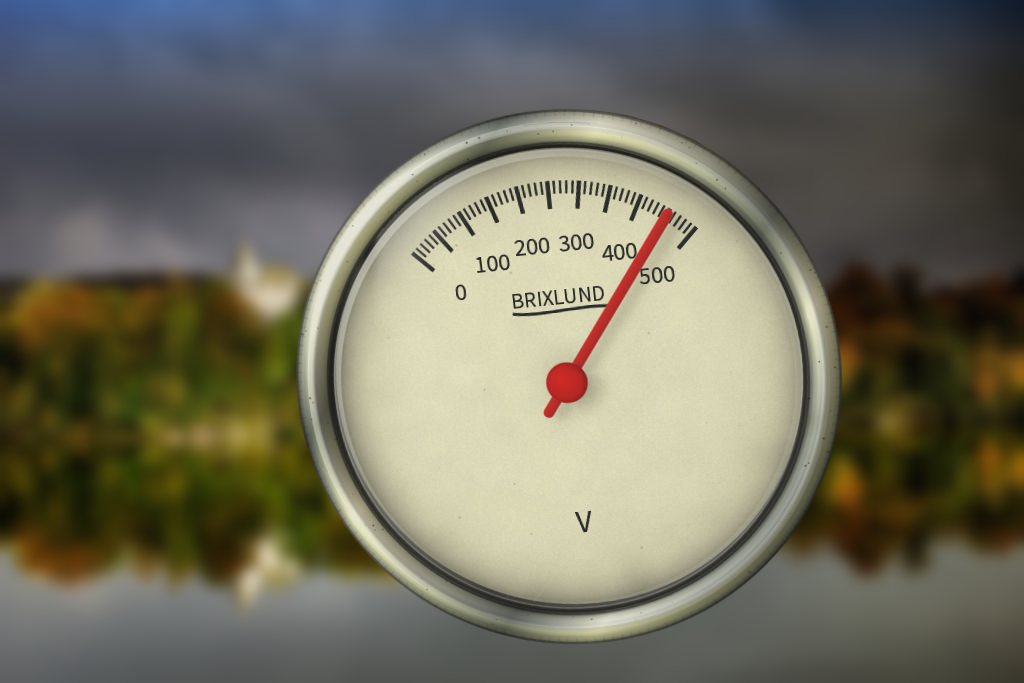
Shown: **450** V
